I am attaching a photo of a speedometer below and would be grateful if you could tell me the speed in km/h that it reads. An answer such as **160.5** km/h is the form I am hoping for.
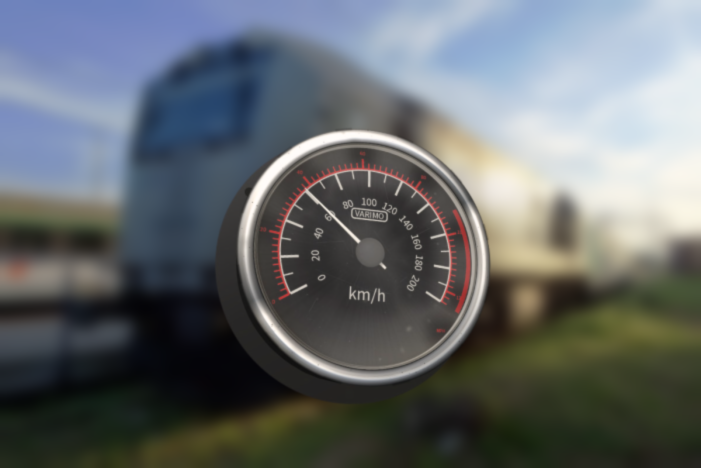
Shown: **60** km/h
